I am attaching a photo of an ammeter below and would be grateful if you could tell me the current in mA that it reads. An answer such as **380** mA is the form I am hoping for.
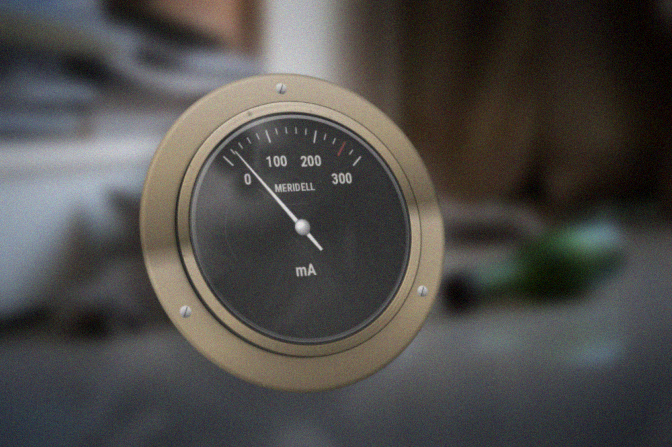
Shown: **20** mA
